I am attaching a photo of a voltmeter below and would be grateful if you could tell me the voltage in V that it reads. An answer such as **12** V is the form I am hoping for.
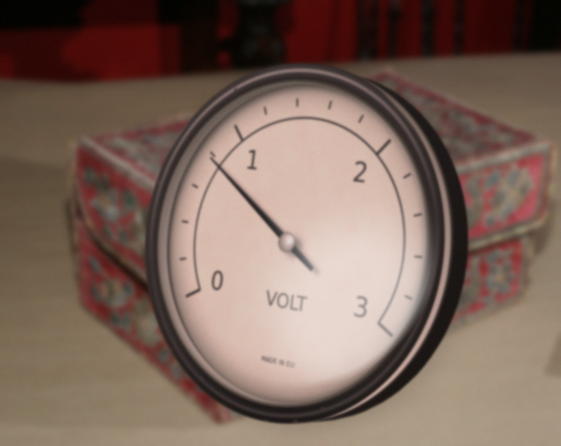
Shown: **0.8** V
